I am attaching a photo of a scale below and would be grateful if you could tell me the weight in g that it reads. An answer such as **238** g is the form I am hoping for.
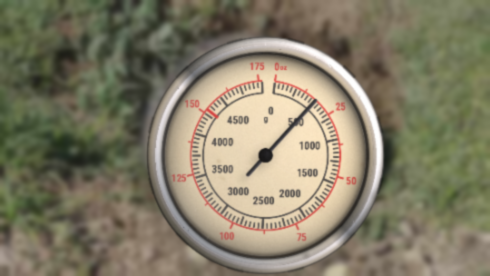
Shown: **500** g
